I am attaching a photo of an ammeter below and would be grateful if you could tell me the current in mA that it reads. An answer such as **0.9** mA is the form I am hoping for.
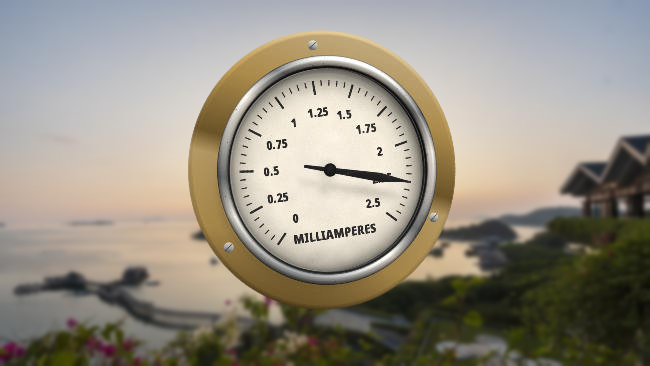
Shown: **2.25** mA
